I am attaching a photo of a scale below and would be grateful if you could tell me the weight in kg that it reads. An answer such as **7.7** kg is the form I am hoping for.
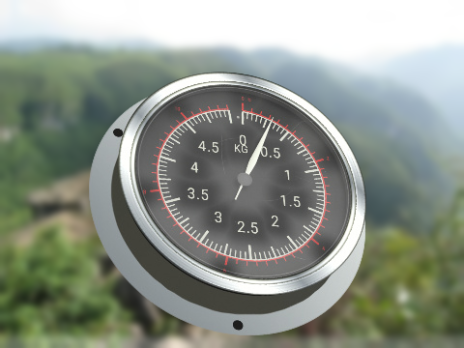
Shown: **0.3** kg
